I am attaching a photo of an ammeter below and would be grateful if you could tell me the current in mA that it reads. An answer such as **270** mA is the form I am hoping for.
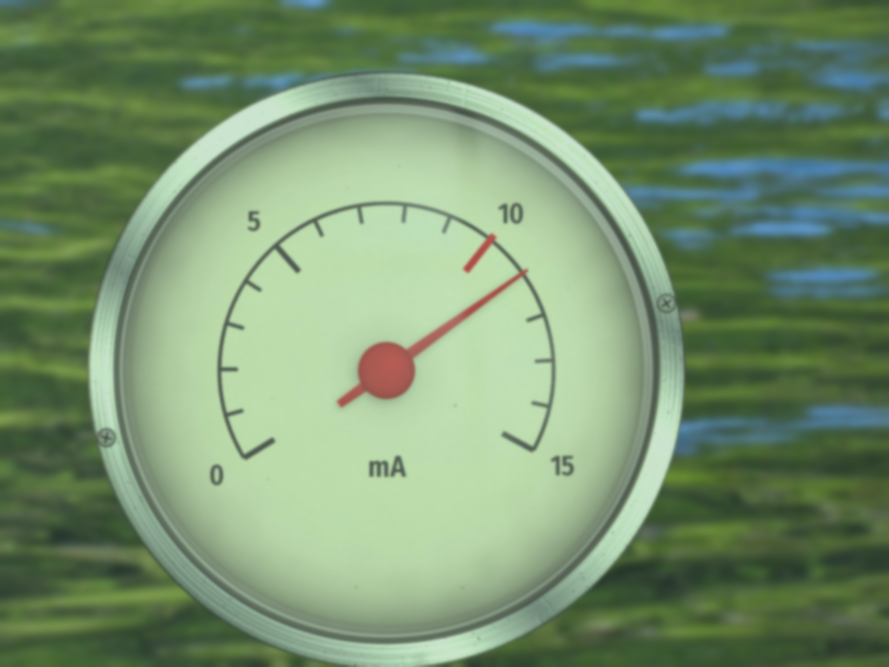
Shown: **11** mA
